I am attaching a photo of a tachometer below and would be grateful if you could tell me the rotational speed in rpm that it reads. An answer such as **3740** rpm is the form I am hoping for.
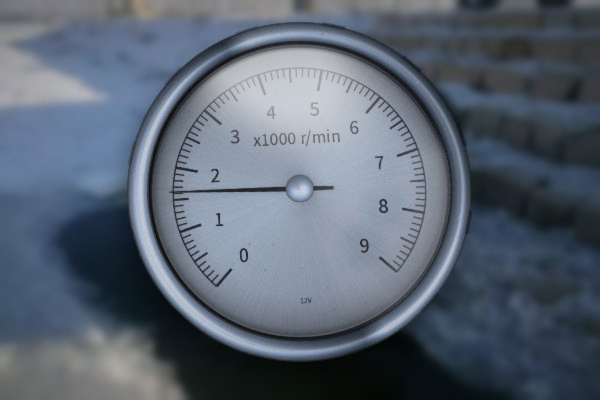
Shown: **1600** rpm
